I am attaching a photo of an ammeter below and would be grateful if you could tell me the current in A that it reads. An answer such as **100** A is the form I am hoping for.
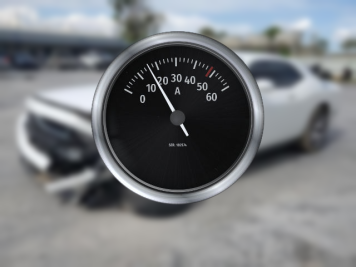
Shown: **16** A
